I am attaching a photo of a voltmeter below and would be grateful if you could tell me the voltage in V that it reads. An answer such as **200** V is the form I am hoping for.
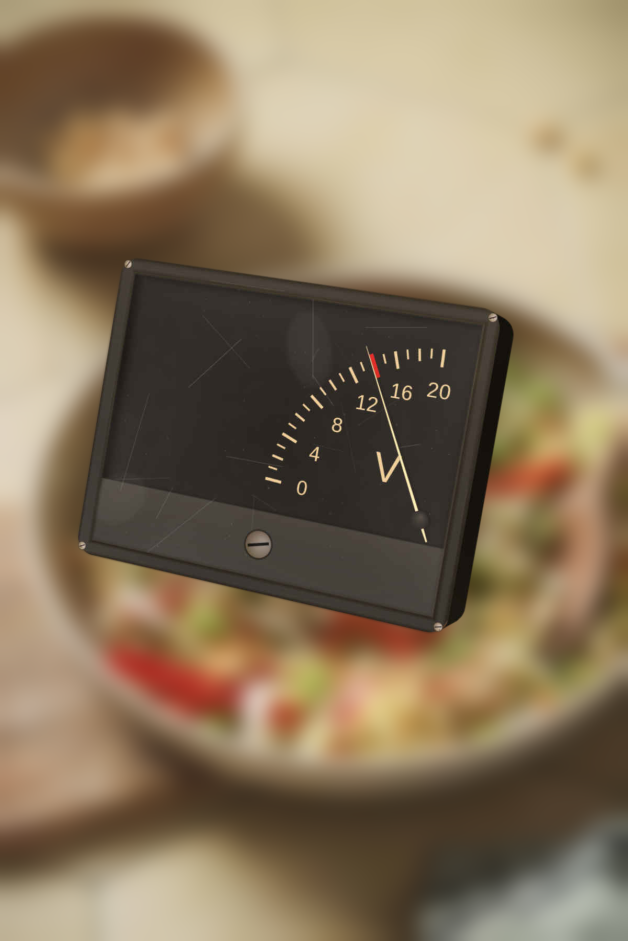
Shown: **14** V
